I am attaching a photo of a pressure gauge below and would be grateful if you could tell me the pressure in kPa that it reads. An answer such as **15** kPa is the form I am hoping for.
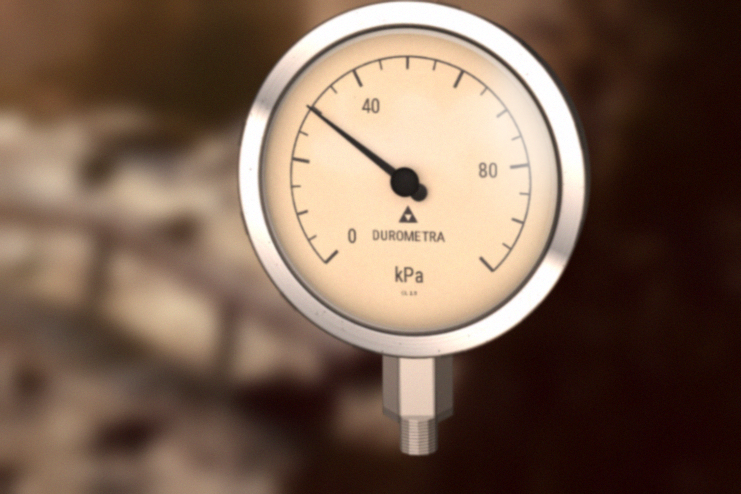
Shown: **30** kPa
